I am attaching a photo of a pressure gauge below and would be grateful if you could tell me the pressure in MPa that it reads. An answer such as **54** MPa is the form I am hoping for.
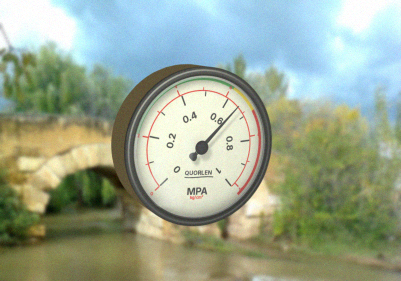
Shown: **0.65** MPa
